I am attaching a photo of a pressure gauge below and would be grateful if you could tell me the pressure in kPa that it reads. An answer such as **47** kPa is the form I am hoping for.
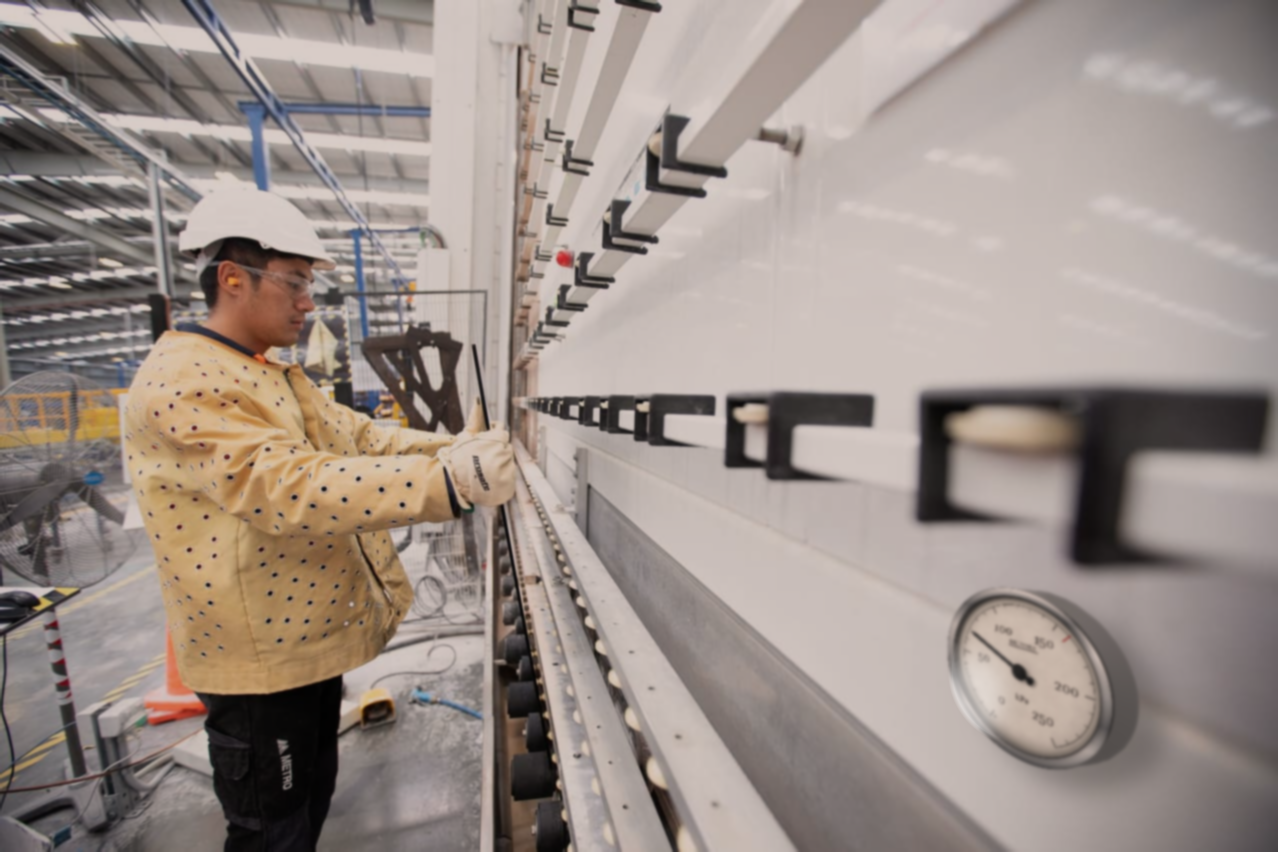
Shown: **70** kPa
